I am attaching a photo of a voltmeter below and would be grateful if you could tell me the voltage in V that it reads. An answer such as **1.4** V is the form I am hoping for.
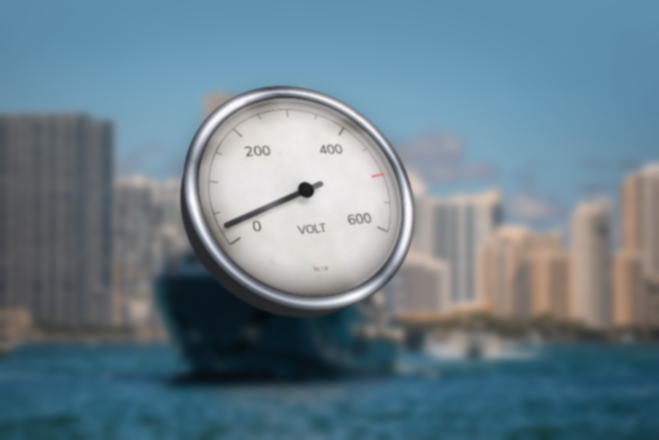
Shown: **25** V
